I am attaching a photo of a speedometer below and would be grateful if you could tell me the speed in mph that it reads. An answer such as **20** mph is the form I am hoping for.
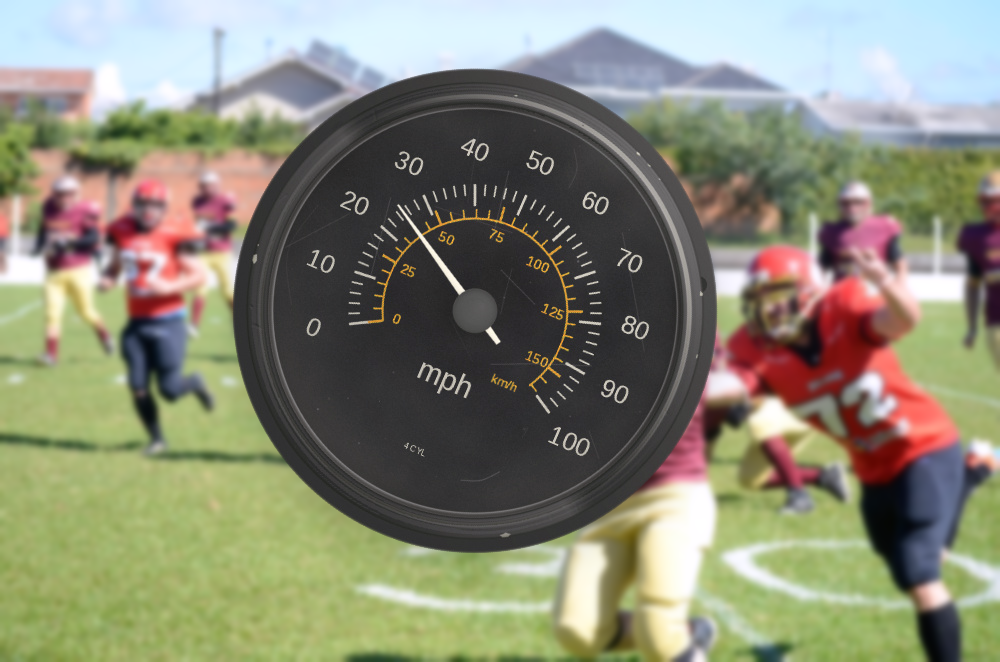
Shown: **25** mph
